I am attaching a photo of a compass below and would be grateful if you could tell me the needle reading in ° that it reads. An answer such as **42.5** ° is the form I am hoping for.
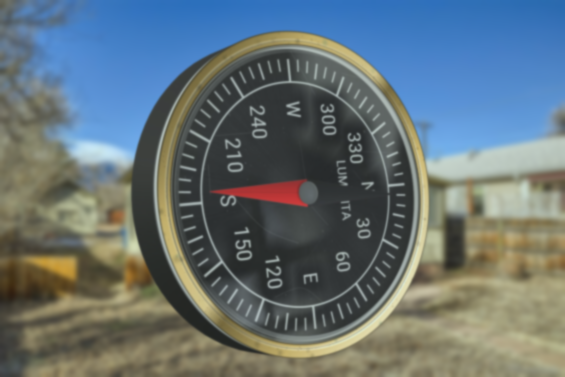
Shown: **185** °
